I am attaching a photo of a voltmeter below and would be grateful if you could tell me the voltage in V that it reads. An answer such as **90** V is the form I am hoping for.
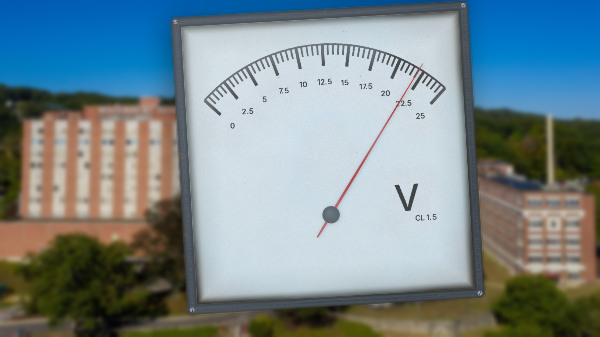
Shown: **22** V
